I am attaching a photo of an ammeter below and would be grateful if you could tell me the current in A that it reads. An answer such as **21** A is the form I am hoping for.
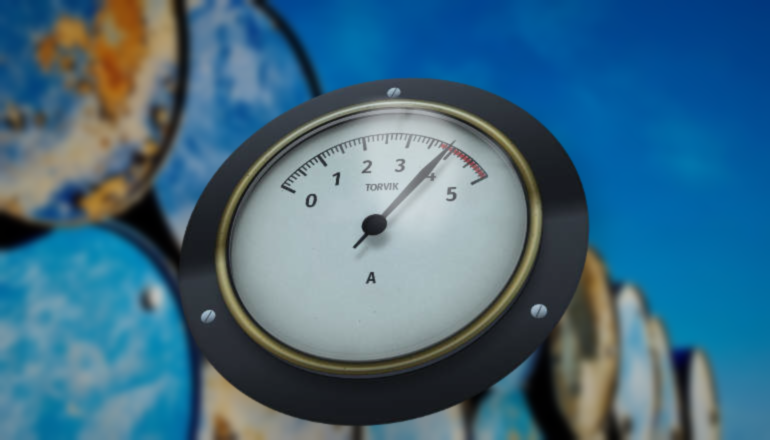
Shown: **4** A
